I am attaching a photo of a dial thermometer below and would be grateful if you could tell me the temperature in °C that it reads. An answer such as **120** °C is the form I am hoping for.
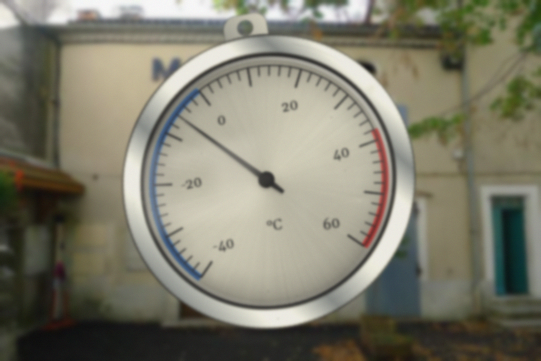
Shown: **-6** °C
